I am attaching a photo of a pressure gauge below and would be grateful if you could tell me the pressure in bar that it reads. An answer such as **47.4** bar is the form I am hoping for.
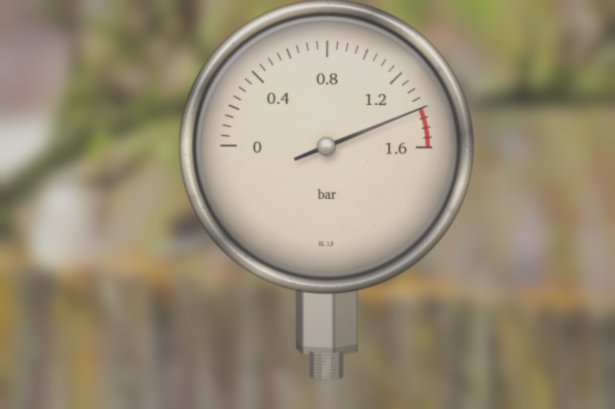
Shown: **1.4** bar
